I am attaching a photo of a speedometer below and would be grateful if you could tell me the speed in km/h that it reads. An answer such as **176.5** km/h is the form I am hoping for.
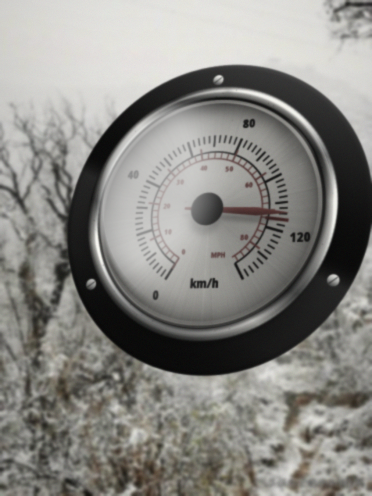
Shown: **114** km/h
